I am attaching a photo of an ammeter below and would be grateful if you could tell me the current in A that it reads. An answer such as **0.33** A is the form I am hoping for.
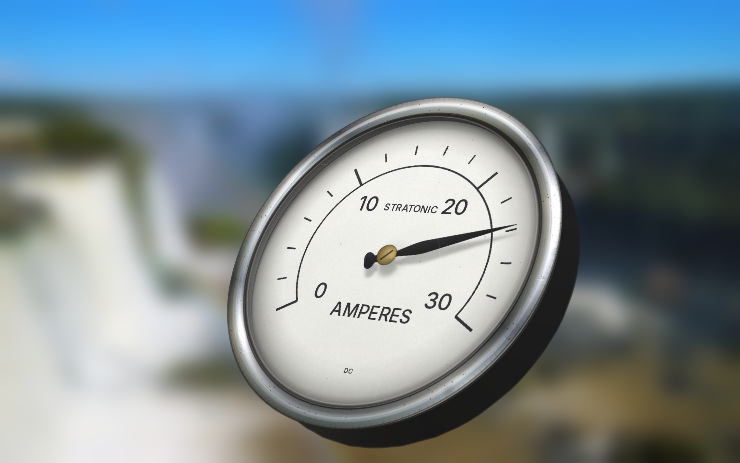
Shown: **24** A
